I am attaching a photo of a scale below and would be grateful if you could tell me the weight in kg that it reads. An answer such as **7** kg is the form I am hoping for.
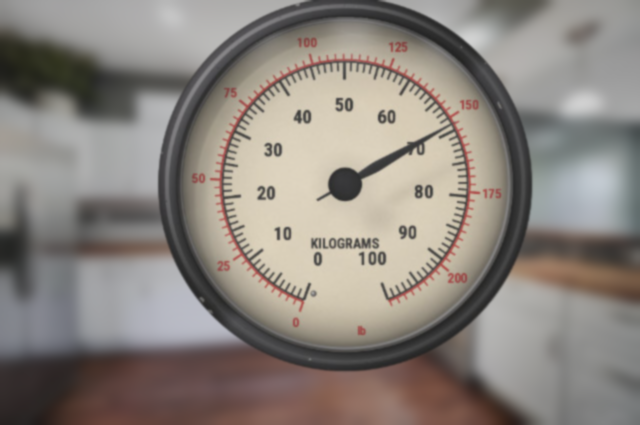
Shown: **69** kg
